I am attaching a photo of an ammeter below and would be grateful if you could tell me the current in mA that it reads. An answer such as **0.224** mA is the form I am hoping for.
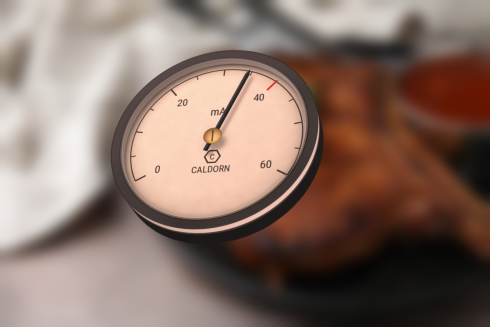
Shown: **35** mA
